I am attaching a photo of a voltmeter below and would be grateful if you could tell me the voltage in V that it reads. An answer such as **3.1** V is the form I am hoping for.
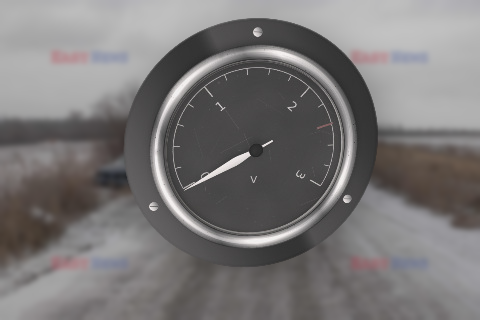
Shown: **0** V
